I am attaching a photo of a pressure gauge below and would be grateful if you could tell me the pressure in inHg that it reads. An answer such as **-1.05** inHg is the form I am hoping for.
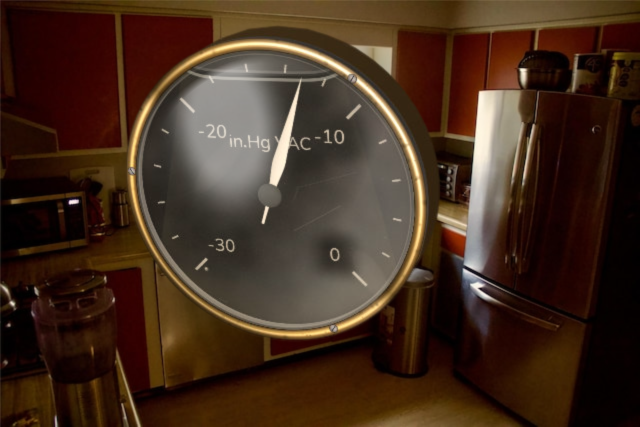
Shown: **-13** inHg
